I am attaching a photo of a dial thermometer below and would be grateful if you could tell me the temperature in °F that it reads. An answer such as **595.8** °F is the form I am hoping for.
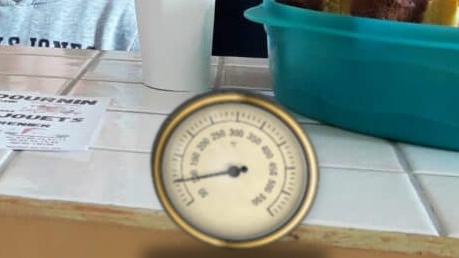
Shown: **100** °F
